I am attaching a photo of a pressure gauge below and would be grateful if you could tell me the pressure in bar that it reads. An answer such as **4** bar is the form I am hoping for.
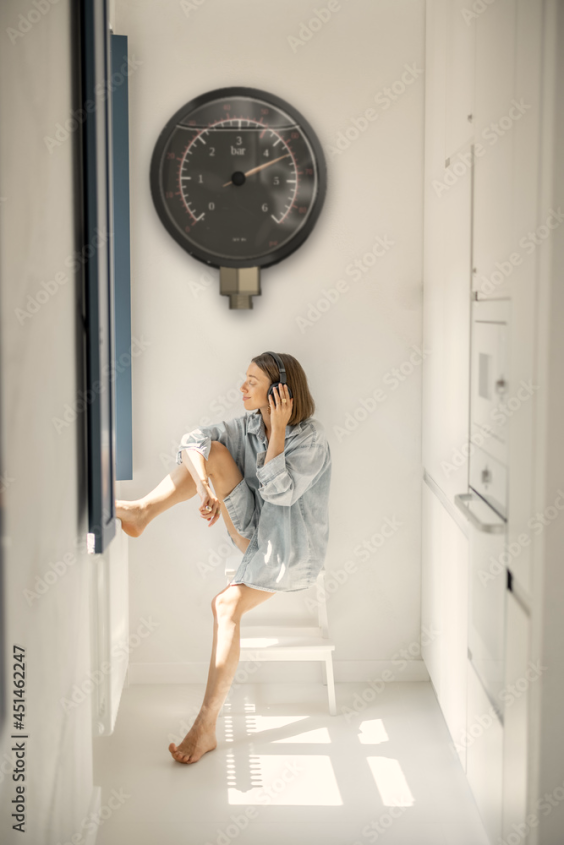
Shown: **4.4** bar
